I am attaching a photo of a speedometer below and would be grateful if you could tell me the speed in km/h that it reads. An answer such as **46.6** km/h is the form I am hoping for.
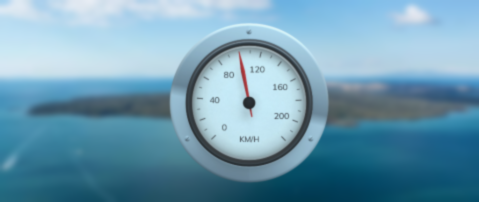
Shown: **100** km/h
